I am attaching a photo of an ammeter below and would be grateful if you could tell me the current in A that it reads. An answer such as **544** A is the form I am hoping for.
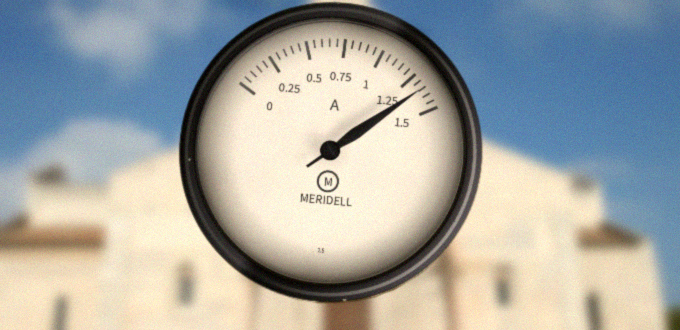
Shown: **1.35** A
